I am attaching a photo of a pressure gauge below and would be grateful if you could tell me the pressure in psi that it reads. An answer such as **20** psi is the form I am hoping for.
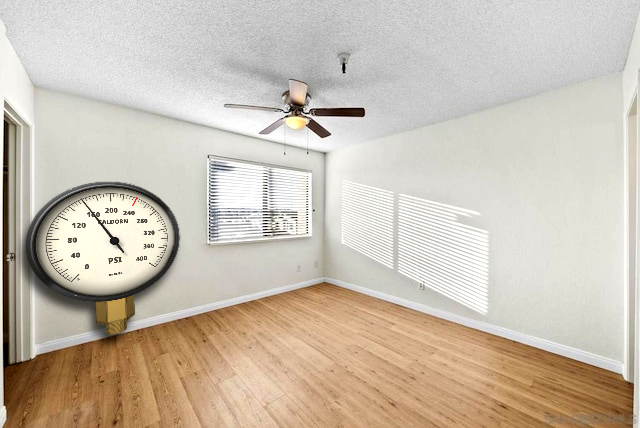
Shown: **160** psi
